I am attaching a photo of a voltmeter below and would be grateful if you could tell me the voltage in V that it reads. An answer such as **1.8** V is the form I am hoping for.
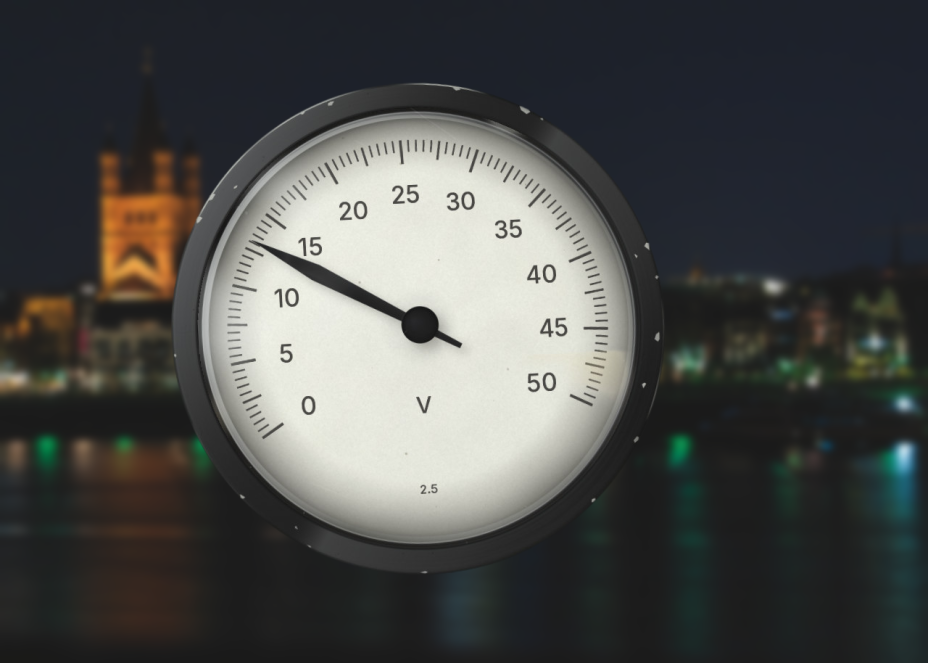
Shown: **13** V
